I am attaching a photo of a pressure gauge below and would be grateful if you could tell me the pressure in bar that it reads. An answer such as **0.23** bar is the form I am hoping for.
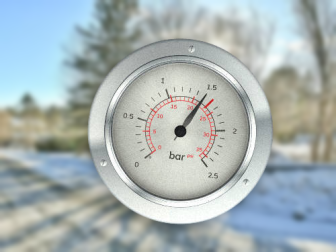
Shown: **1.5** bar
